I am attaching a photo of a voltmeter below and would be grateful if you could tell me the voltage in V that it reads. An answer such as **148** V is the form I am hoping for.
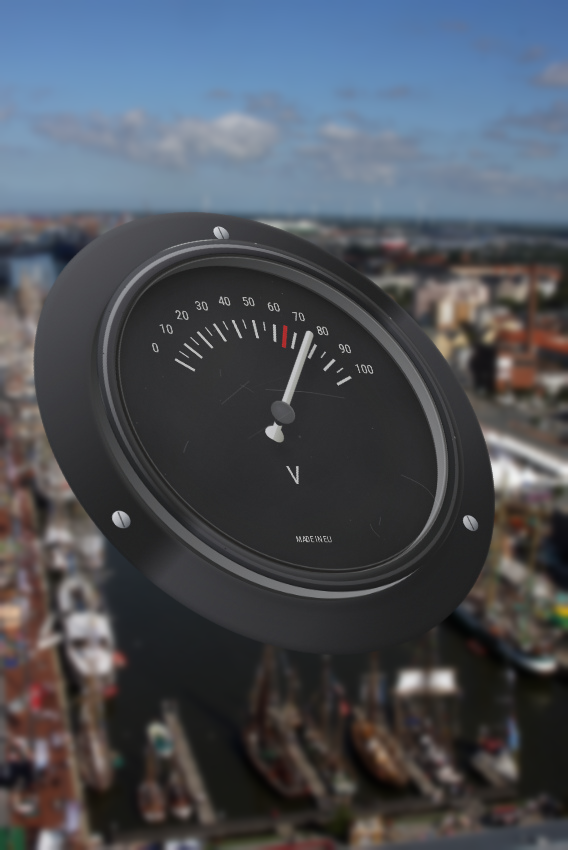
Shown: **75** V
